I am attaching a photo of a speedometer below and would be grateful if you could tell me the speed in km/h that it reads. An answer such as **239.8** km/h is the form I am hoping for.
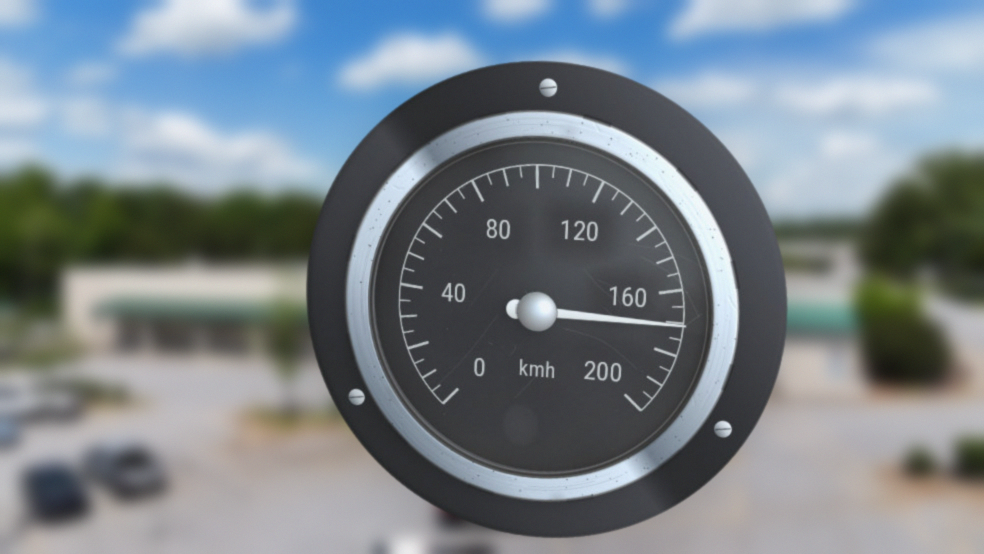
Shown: **170** km/h
